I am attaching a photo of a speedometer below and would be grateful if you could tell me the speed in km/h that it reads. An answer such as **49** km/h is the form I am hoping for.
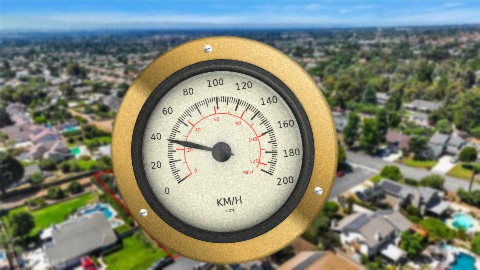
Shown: **40** km/h
